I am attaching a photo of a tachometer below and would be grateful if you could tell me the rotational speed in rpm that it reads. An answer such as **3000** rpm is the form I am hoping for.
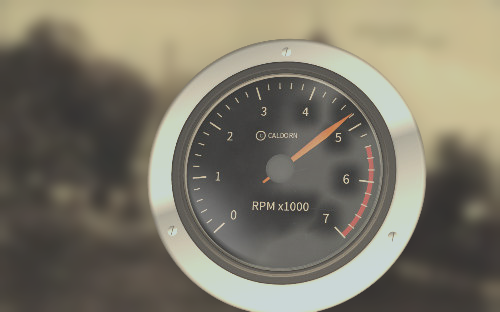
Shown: **4800** rpm
